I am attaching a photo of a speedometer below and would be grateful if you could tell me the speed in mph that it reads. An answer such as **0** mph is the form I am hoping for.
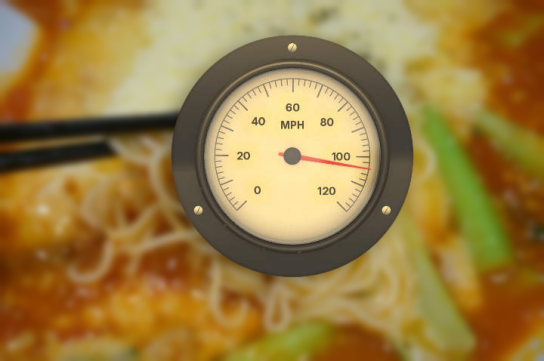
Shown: **104** mph
